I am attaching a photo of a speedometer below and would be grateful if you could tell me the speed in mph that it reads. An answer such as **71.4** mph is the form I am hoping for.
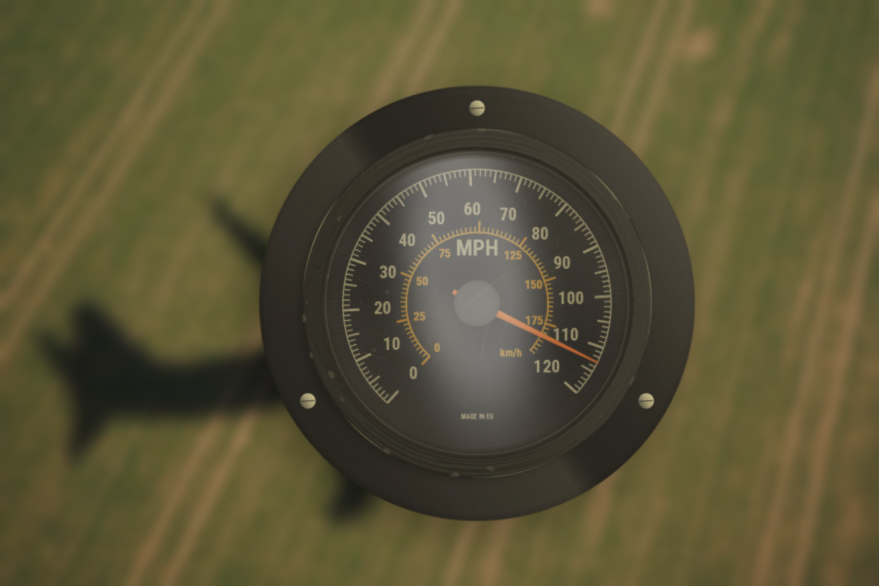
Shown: **113** mph
